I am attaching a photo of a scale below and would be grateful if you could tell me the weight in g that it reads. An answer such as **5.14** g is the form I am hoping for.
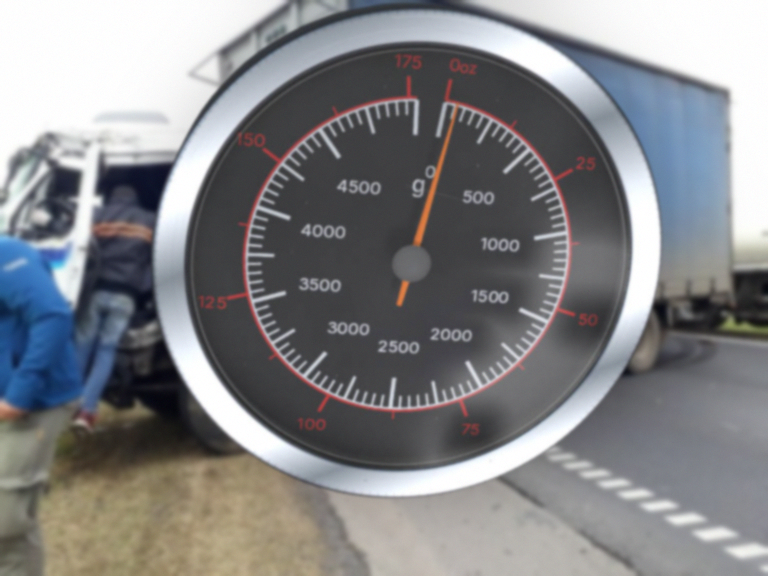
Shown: **50** g
